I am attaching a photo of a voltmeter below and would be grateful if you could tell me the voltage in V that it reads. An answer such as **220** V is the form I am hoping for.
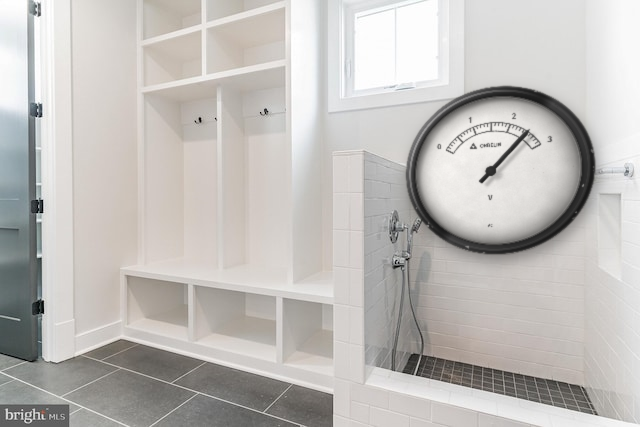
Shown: **2.5** V
